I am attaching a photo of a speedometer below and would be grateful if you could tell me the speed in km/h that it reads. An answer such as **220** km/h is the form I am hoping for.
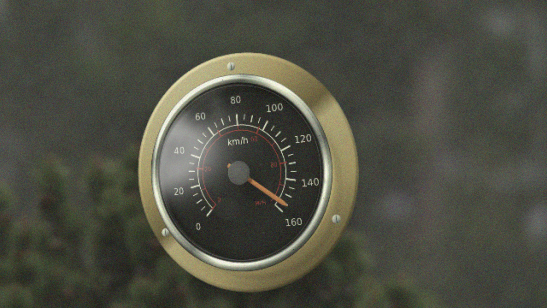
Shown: **155** km/h
